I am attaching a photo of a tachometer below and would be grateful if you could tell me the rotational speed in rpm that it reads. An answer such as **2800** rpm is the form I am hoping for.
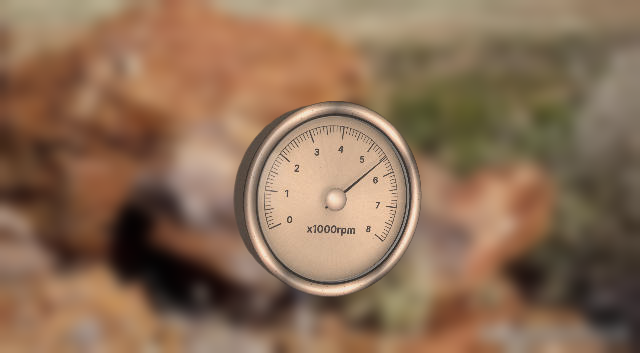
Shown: **5500** rpm
